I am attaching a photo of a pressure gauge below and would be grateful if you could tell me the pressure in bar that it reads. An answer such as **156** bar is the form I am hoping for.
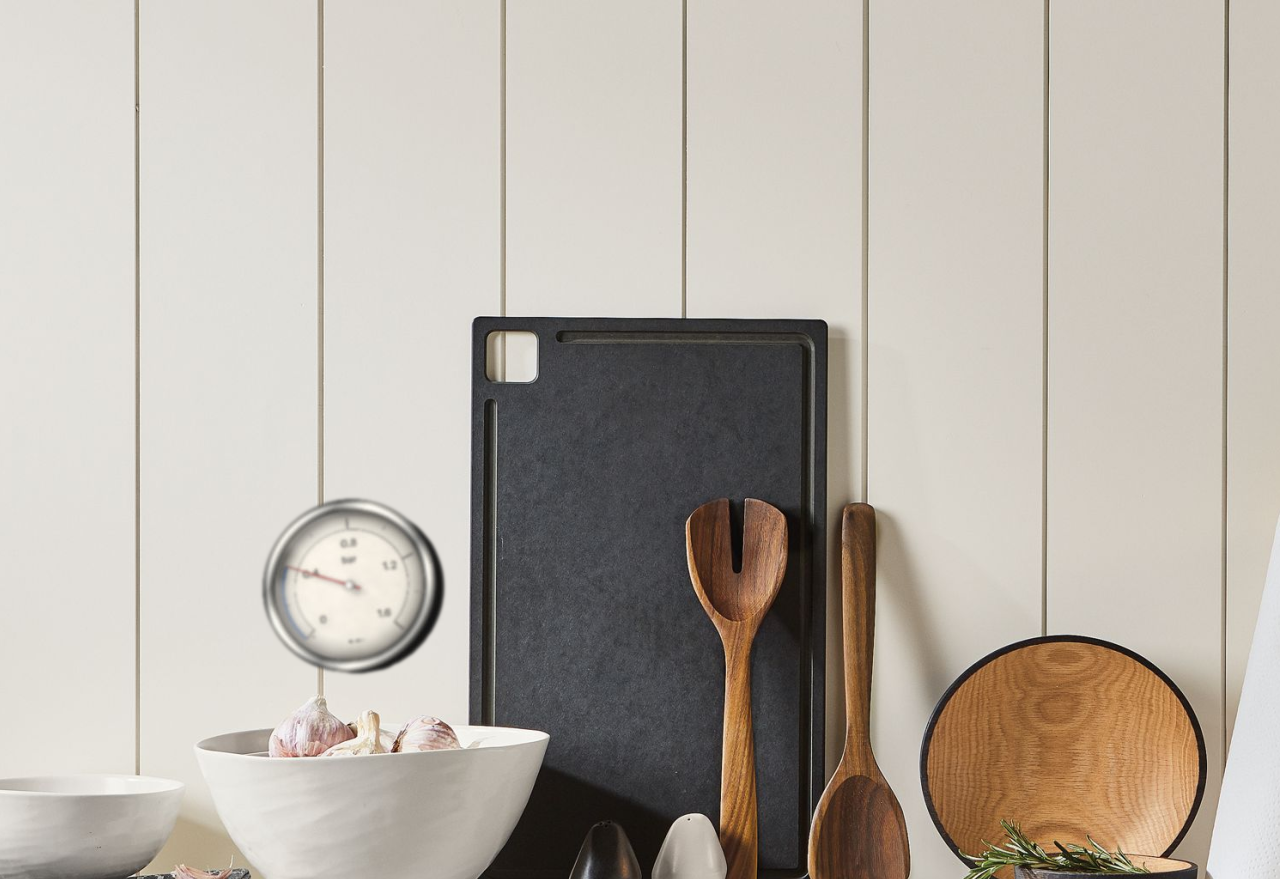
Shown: **0.4** bar
